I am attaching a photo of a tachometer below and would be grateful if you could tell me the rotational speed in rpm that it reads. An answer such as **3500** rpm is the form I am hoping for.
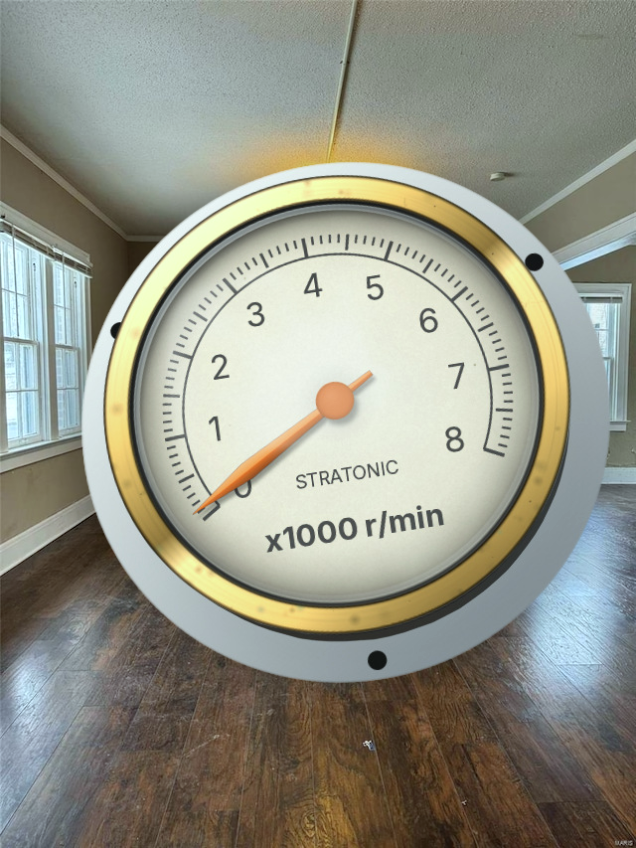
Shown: **100** rpm
